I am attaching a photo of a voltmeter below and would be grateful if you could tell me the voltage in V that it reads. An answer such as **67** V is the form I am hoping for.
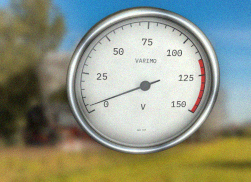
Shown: **5** V
